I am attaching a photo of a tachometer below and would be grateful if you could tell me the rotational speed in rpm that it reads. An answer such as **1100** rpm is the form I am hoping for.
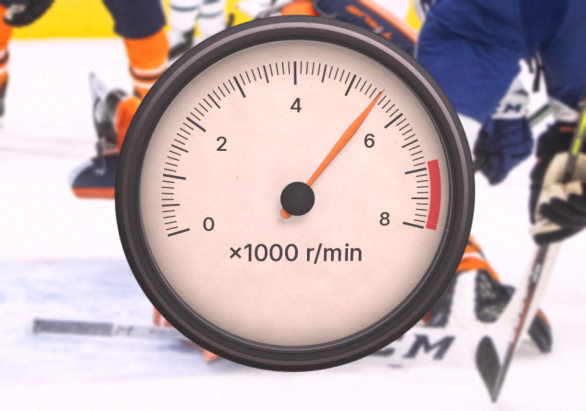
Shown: **5500** rpm
